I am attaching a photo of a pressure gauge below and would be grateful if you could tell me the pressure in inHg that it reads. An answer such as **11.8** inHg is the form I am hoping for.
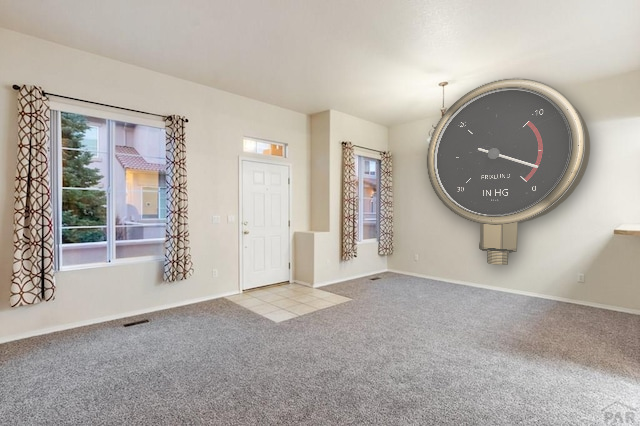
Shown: **-2.5** inHg
